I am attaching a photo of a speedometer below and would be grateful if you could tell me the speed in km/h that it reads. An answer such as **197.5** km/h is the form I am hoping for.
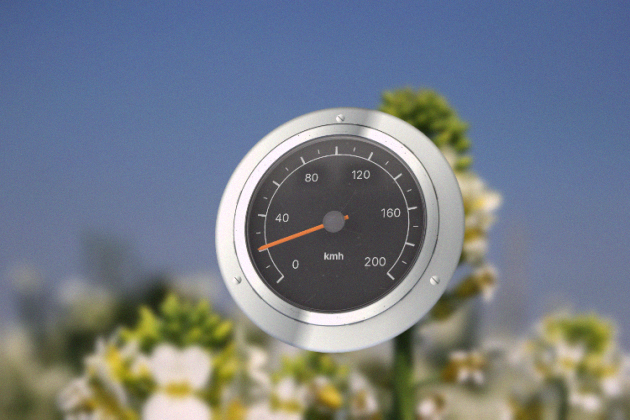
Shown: **20** km/h
